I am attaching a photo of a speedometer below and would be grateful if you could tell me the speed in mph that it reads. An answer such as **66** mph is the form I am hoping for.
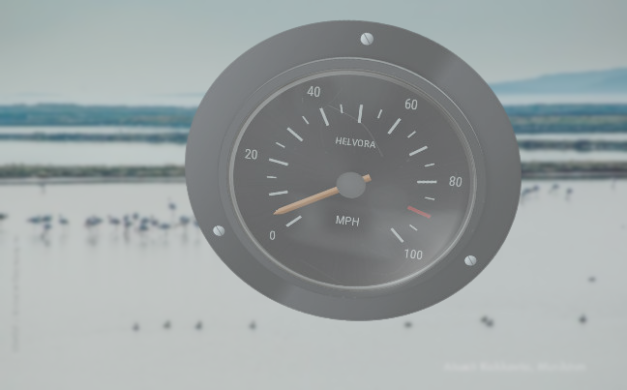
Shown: **5** mph
